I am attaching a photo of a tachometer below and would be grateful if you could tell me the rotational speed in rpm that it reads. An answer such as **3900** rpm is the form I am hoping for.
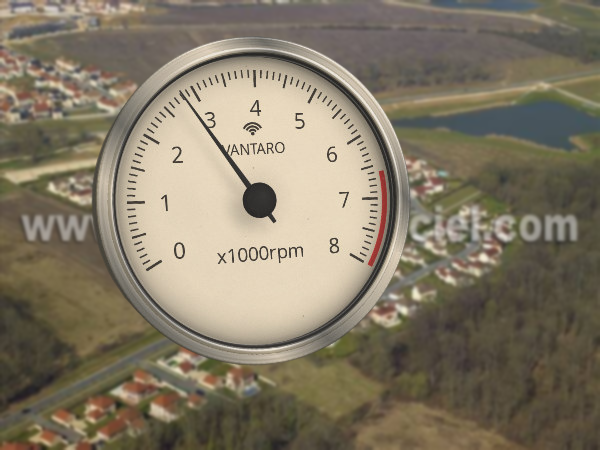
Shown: **2800** rpm
